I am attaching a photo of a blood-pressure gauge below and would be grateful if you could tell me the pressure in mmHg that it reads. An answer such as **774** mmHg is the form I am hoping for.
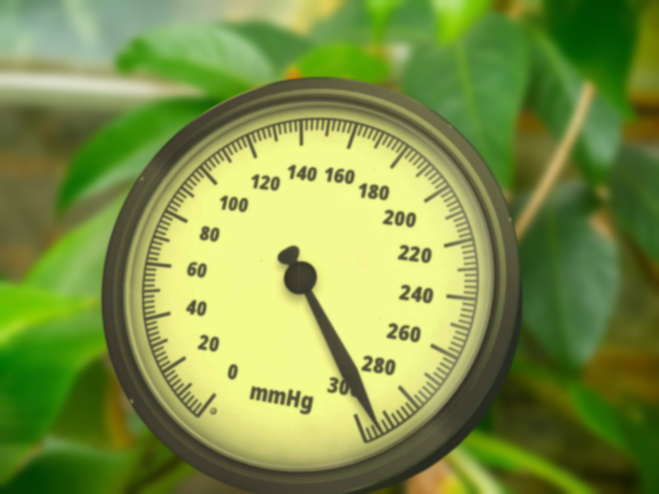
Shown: **294** mmHg
